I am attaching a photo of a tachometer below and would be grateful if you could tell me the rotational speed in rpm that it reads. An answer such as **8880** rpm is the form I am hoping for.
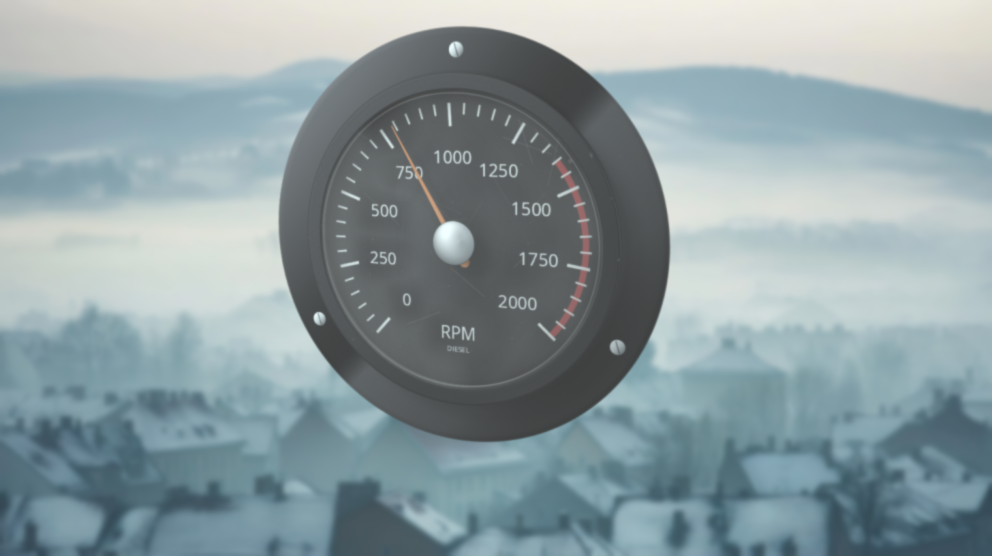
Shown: **800** rpm
